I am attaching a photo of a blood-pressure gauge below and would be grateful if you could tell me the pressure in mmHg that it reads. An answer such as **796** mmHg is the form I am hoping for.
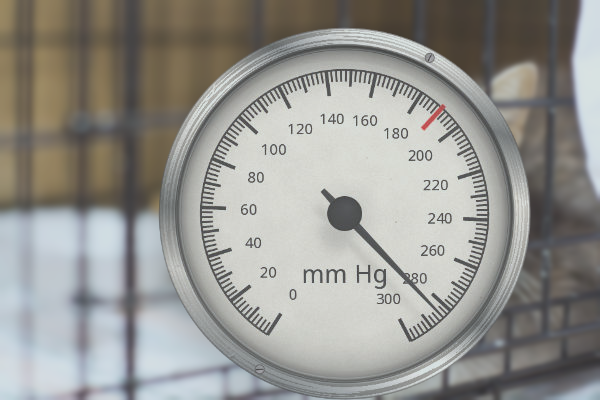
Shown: **284** mmHg
